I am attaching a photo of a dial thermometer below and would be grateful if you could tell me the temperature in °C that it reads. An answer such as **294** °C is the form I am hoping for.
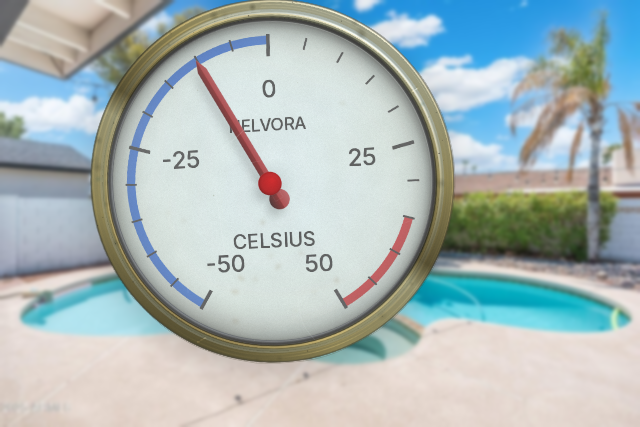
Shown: **-10** °C
